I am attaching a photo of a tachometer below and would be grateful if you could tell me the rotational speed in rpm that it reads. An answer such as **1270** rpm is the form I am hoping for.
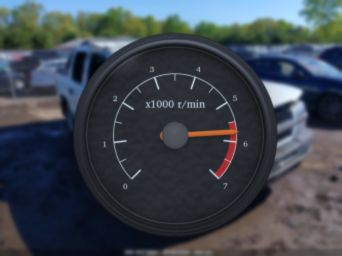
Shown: **5750** rpm
